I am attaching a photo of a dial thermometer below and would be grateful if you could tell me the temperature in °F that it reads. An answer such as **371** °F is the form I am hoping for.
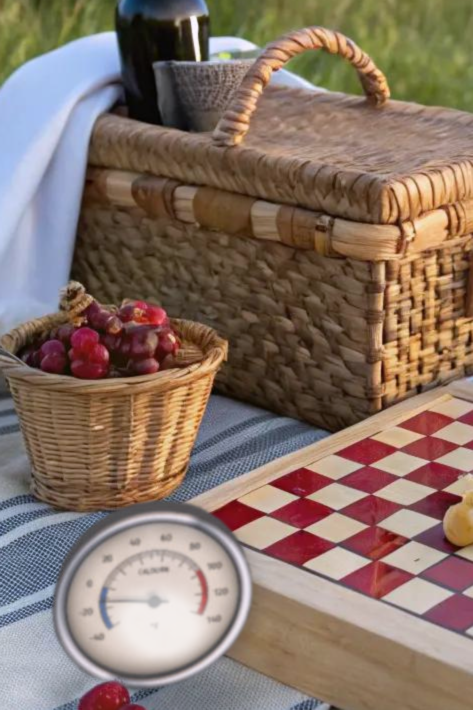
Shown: **-10** °F
